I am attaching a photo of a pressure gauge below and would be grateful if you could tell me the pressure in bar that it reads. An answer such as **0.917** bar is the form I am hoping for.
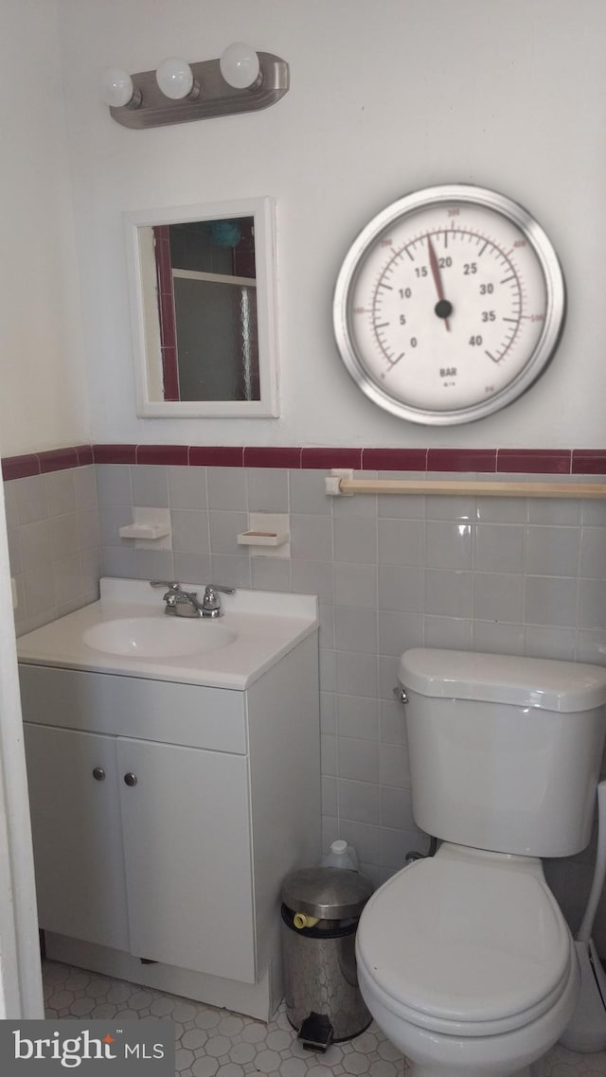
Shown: **18** bar
